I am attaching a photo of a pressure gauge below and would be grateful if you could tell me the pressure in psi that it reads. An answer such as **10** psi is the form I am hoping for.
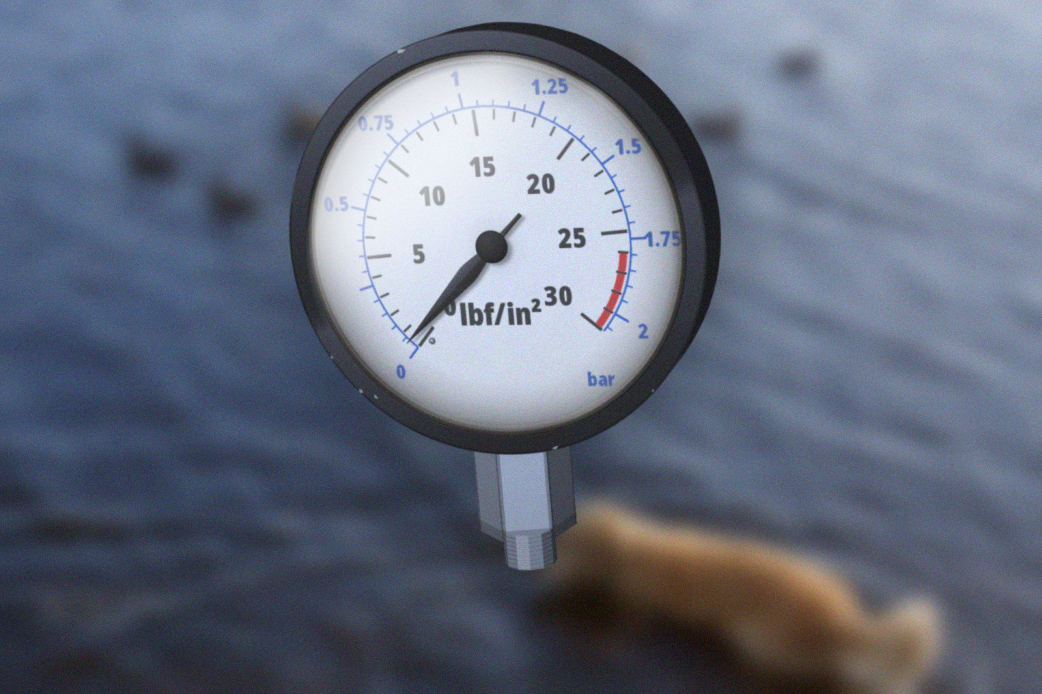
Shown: **0.5** psi
